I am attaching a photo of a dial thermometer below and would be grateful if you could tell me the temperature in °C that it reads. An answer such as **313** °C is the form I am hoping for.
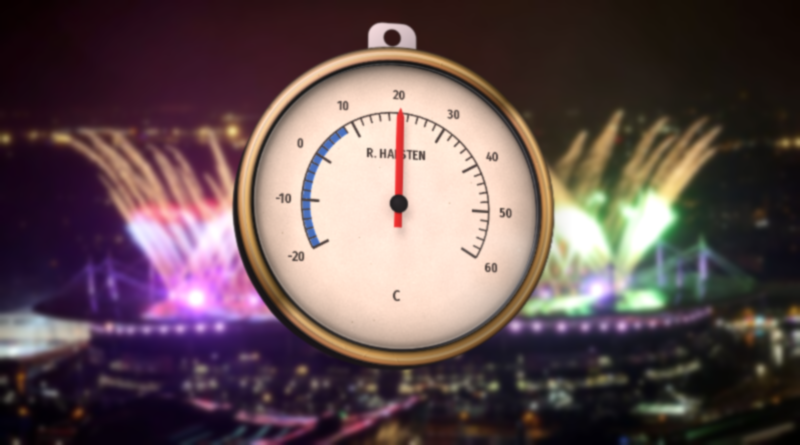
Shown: **20** °C
